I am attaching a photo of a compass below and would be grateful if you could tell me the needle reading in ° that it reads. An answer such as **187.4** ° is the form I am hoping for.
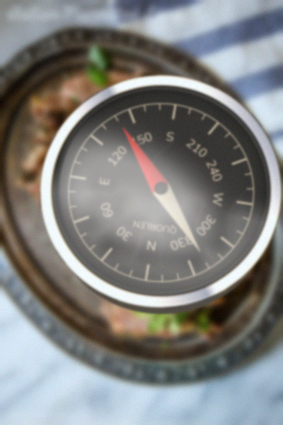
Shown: **140** °
